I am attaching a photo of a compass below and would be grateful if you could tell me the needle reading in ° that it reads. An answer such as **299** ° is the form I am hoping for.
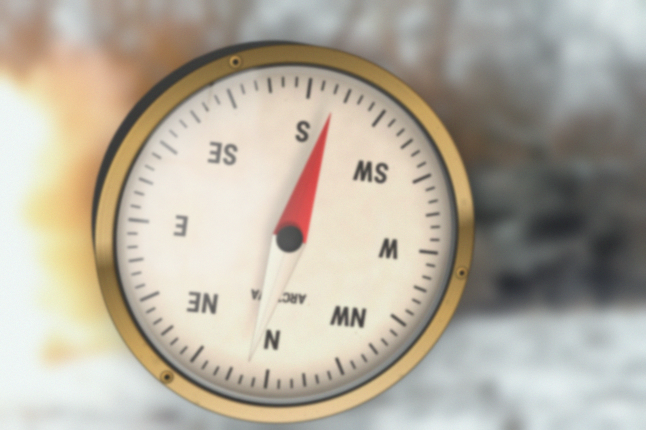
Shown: **190** °
